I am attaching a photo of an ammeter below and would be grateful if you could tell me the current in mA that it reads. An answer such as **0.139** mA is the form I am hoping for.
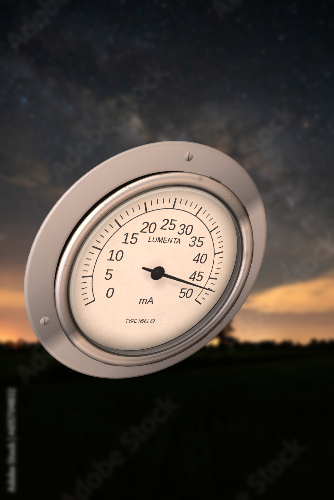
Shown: **47** mA
